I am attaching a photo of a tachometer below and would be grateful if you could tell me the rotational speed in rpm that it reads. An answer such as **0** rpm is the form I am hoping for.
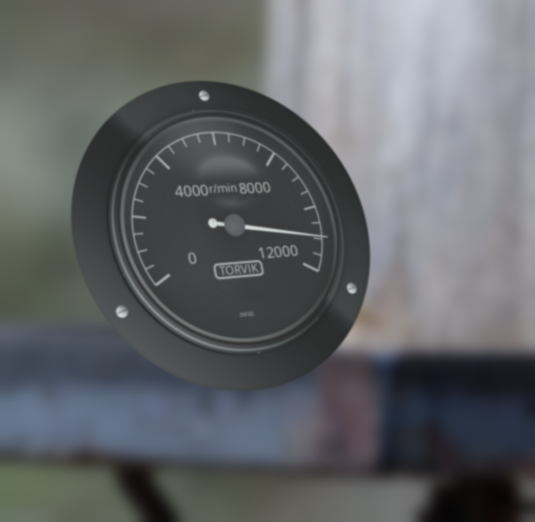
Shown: **11000** rpm
